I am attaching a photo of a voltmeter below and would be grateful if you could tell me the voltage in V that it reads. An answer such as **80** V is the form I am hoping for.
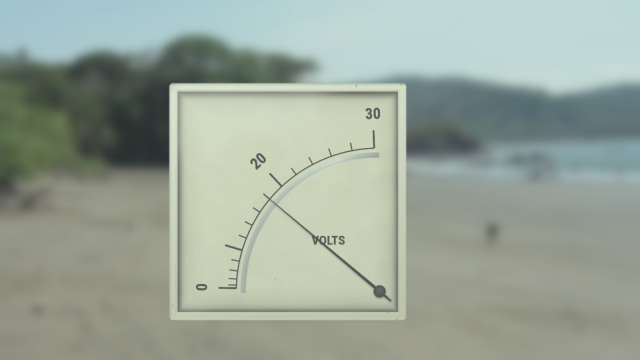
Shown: **18** V
